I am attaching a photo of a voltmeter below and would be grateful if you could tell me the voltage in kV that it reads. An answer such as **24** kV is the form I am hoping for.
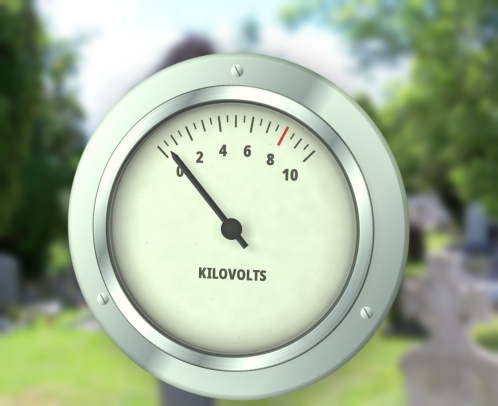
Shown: **0.5** kV
